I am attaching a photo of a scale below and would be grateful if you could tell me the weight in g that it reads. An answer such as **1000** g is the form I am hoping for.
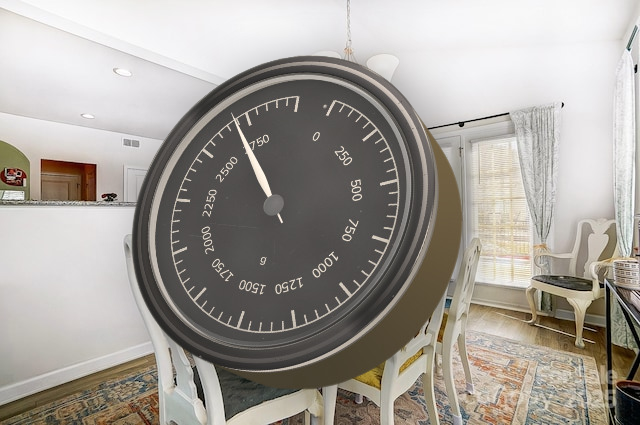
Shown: **2700** g
